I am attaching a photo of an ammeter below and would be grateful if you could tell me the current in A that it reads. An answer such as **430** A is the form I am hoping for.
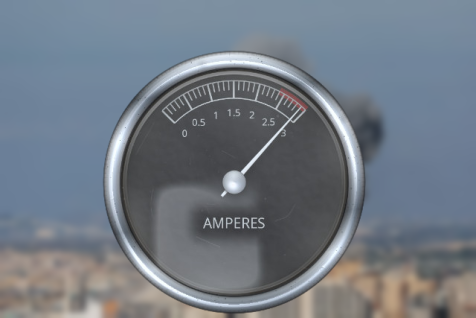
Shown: **2.9** A
